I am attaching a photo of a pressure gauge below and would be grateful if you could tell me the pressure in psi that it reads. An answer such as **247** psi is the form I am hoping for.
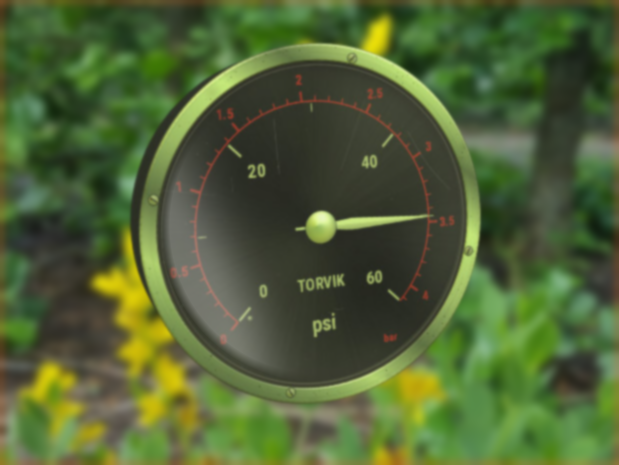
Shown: **50** psi
